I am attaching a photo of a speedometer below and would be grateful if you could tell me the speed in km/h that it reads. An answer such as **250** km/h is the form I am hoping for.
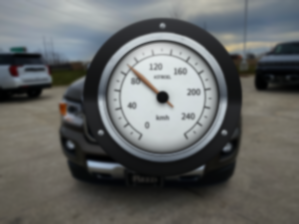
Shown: **90** km/h
